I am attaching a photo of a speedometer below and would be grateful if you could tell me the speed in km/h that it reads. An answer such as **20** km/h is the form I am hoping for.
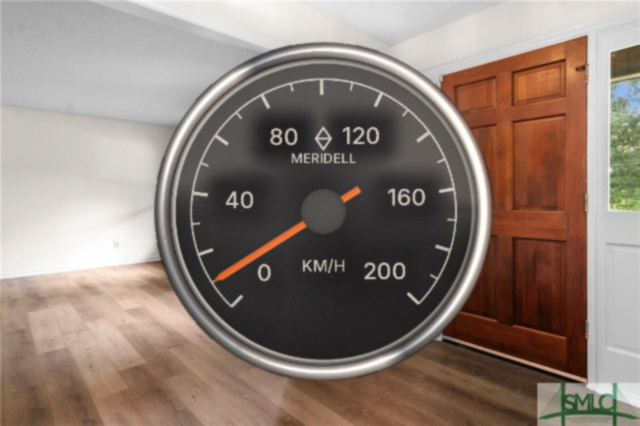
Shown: **10** km/h
